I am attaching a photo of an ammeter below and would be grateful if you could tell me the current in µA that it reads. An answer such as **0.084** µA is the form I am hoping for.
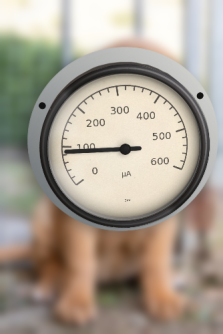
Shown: **90** µA
